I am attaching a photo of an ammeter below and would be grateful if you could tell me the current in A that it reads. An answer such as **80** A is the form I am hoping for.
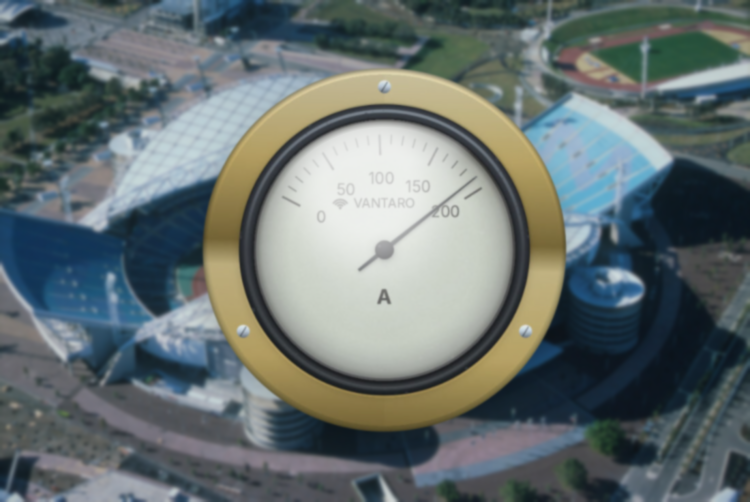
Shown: **190** A
